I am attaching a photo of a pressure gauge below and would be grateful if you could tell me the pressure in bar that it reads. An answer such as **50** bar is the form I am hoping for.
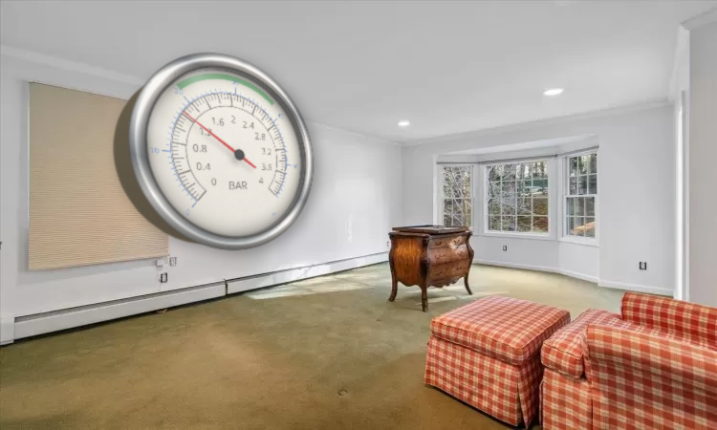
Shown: **1.2** bar
